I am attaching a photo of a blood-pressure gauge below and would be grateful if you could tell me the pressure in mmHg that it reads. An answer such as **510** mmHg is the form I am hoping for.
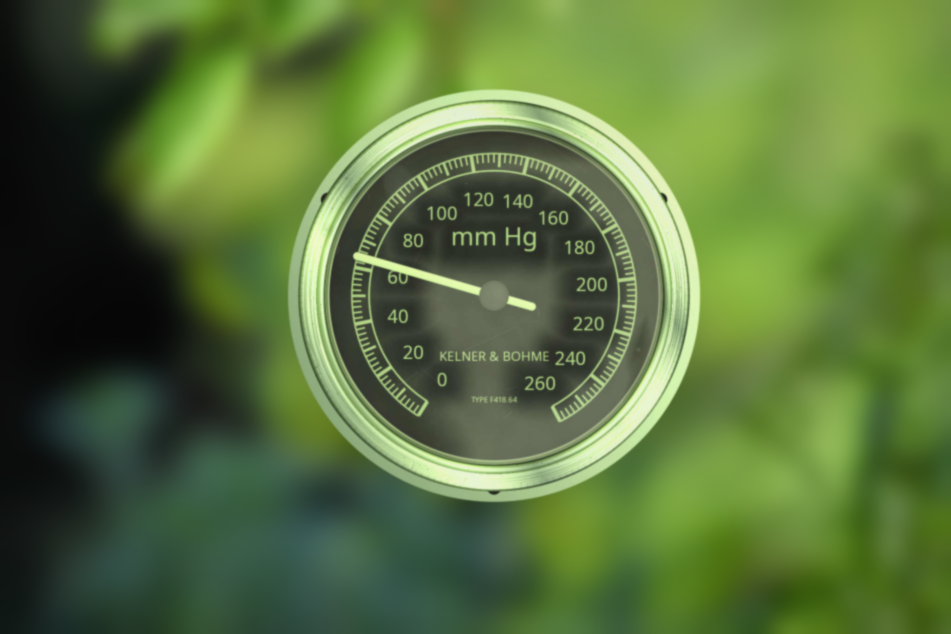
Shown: **64** mmHg
